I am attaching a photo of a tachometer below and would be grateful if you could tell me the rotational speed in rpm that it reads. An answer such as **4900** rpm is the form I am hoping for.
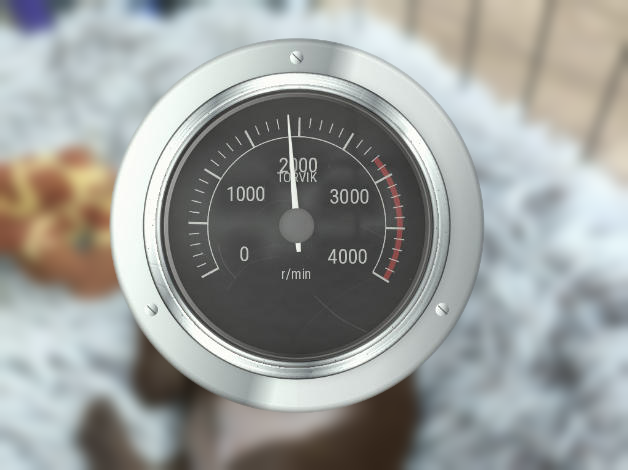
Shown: **1900** rpm
